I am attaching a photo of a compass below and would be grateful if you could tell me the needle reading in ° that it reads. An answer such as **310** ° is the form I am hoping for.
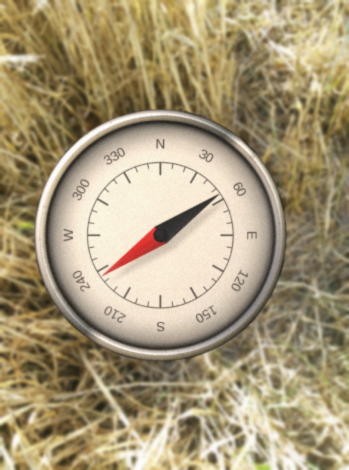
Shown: **235** °
